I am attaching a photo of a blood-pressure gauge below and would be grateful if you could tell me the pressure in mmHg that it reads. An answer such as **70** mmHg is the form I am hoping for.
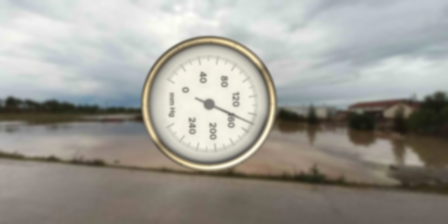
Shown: **150** mmHg
